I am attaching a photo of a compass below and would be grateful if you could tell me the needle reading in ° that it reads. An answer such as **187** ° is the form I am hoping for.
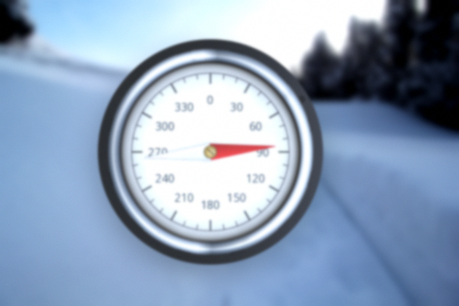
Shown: **85** °
